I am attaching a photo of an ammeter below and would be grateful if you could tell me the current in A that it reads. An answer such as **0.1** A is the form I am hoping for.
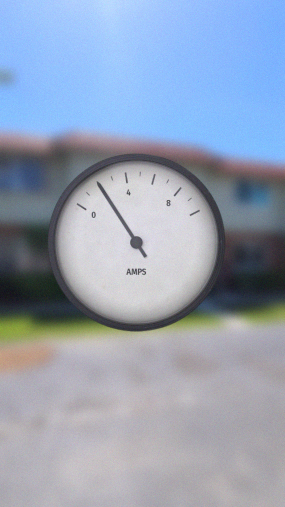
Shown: **2** A
